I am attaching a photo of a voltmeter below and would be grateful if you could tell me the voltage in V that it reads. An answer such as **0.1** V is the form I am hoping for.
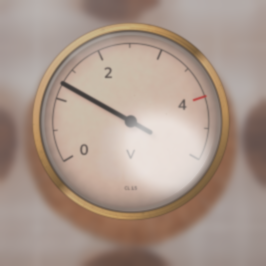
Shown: **1.25** V
